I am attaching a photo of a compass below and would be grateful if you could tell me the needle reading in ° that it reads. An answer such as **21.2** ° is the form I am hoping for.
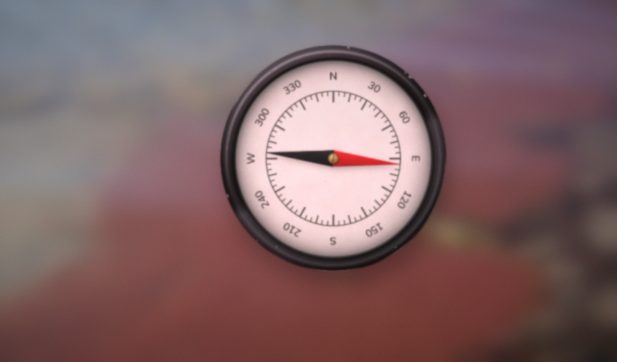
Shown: **95** °
